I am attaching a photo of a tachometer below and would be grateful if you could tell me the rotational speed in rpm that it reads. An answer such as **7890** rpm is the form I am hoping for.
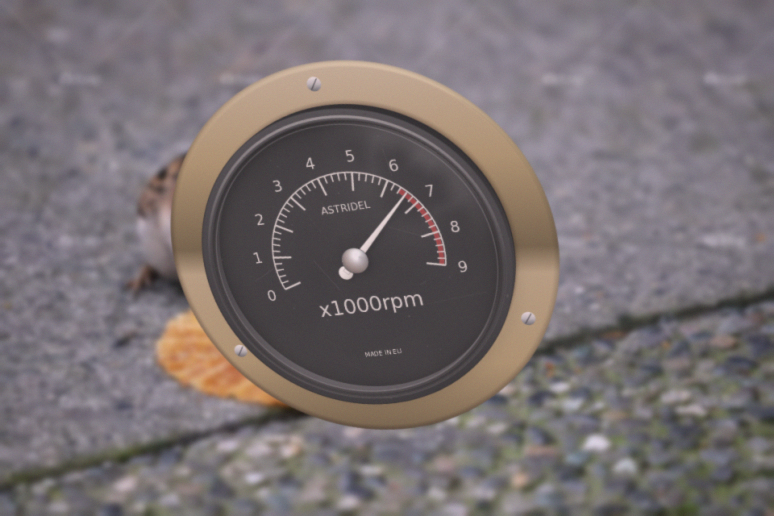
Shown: **6600** rpm
